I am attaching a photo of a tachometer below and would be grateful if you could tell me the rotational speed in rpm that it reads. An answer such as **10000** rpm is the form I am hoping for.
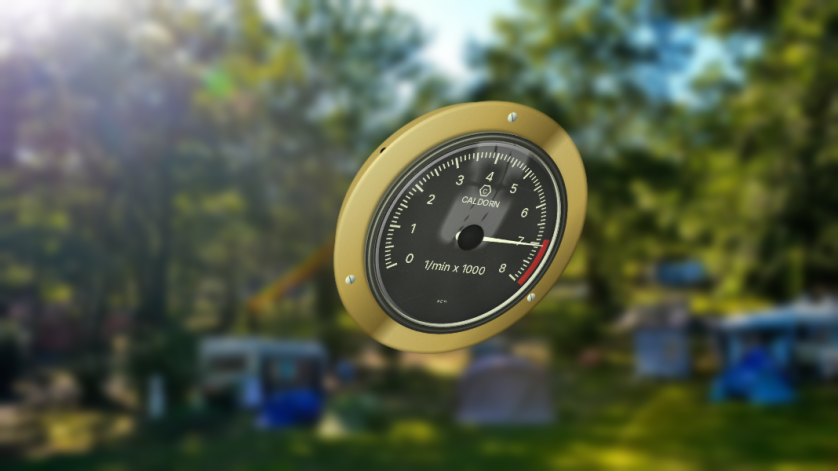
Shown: **7000** rpm
